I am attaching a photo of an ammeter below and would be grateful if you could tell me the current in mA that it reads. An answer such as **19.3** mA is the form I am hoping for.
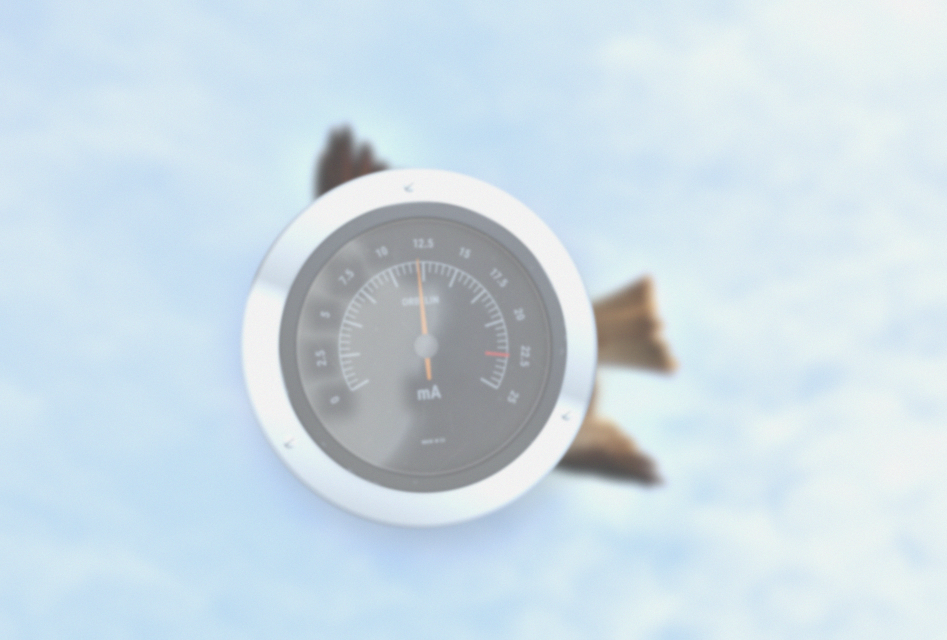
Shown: **12** mA
